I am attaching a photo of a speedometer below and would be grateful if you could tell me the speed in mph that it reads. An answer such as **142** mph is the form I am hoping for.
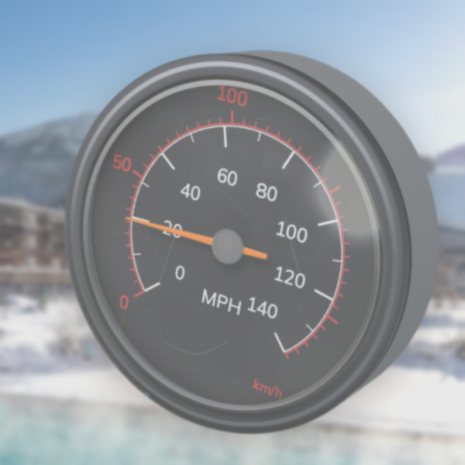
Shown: **20** mph
